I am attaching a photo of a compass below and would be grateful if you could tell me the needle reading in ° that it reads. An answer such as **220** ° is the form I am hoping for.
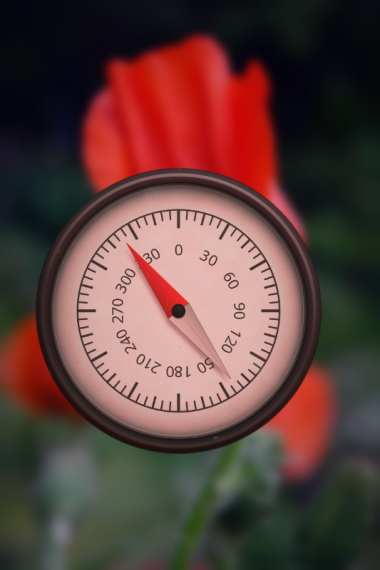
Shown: **322.5** °
